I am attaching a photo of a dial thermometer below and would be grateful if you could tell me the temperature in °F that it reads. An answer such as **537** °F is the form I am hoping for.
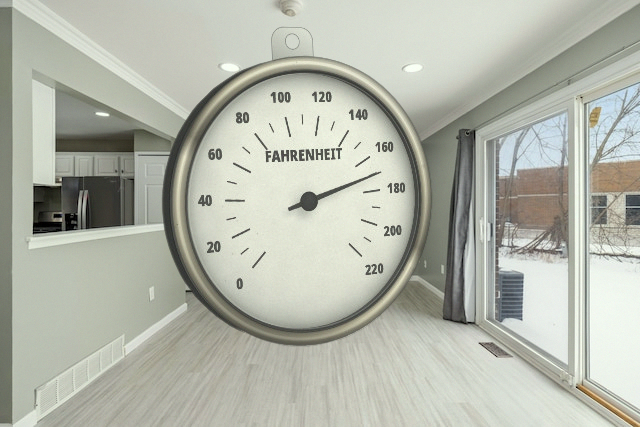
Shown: **170** °F
